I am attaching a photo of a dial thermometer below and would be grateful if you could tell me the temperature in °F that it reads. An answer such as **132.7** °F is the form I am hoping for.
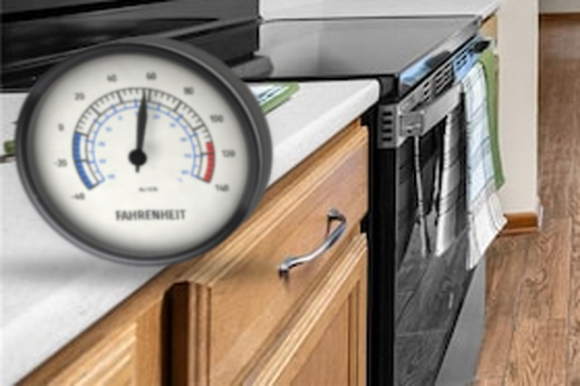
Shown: **60** °F
